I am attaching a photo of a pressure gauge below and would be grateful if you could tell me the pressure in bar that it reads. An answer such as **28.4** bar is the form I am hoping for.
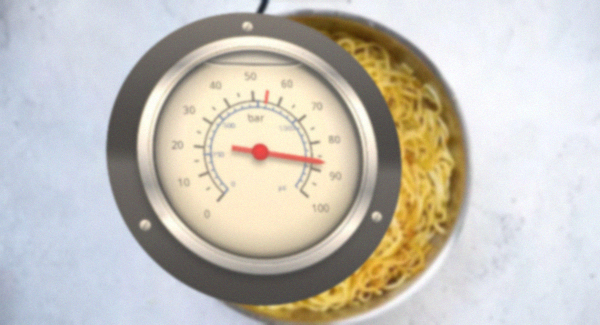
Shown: **87.5** bar
